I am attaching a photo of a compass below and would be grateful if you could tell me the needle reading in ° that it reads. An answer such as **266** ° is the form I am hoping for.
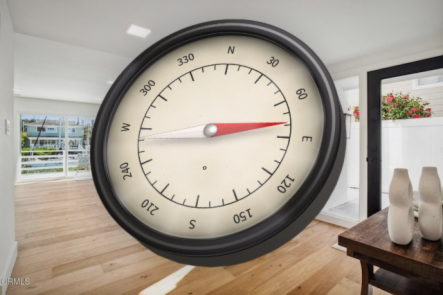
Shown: **80** °
